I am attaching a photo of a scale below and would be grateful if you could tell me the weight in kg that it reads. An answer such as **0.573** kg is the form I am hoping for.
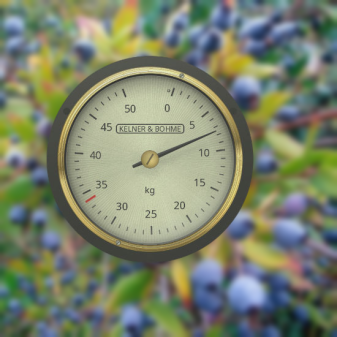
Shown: **7.5** kg
